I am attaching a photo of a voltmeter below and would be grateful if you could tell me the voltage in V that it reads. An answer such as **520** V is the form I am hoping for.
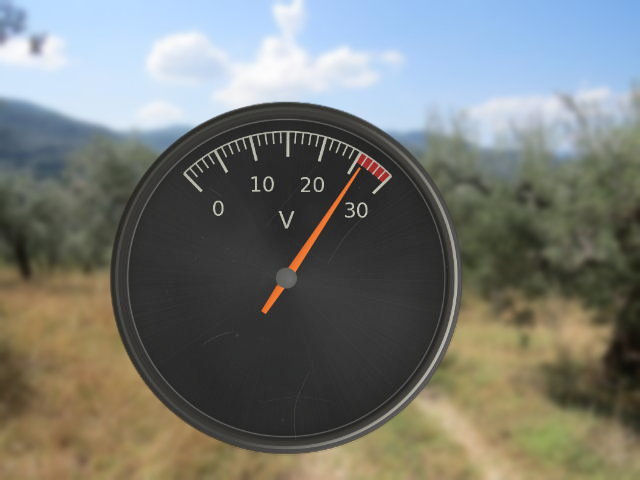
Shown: **26** V
